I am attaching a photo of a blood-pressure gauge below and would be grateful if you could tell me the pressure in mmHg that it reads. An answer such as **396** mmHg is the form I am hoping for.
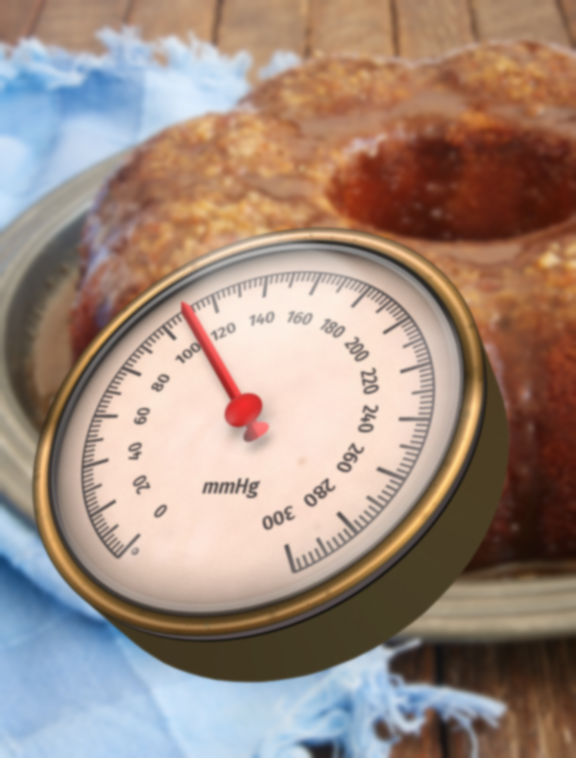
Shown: **110** mmHg
